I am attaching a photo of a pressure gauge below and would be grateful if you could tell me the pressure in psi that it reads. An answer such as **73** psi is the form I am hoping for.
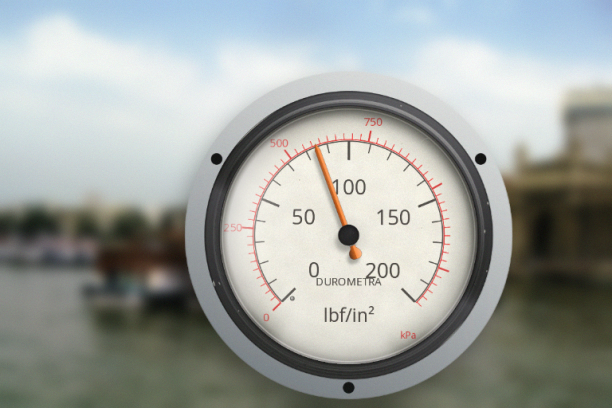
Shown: **85** psi
